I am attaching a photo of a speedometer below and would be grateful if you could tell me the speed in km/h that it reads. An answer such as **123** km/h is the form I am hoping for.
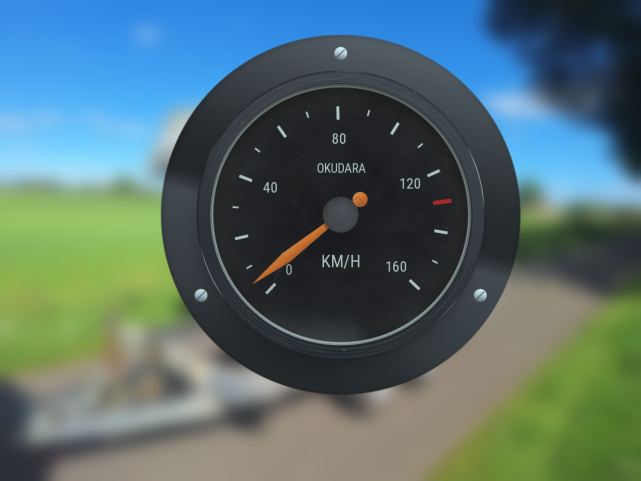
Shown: **5** km/h
